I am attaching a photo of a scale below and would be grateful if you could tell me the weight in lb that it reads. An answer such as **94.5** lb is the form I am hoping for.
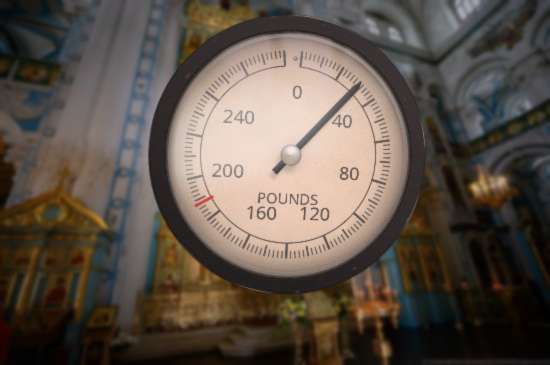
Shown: **30** lb
